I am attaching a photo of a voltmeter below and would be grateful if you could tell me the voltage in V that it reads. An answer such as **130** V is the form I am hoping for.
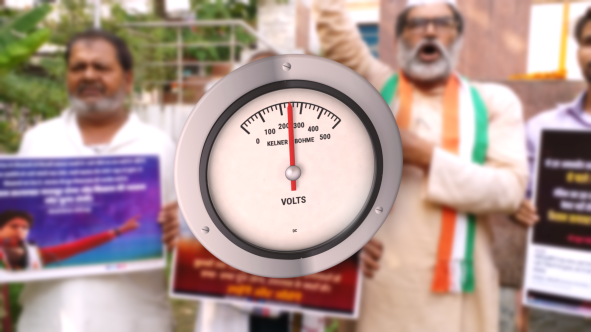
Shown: **240** V
